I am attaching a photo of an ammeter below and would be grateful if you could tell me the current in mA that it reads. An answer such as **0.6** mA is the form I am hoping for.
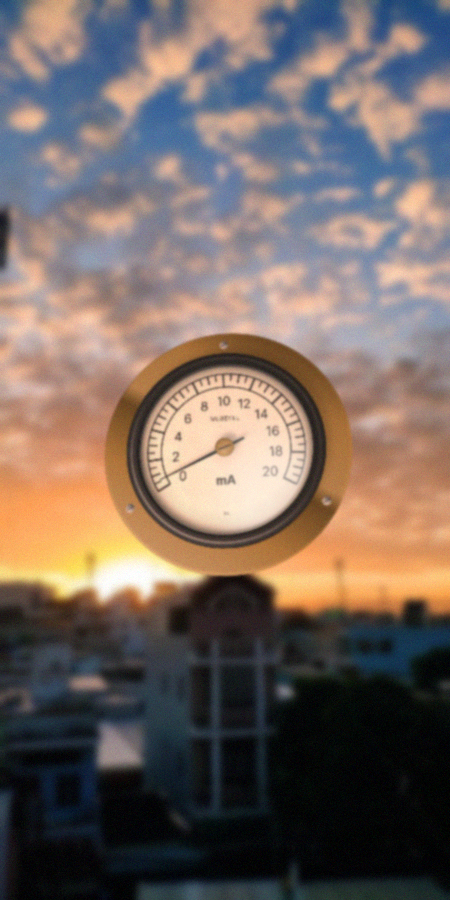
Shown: **0.5** mA
